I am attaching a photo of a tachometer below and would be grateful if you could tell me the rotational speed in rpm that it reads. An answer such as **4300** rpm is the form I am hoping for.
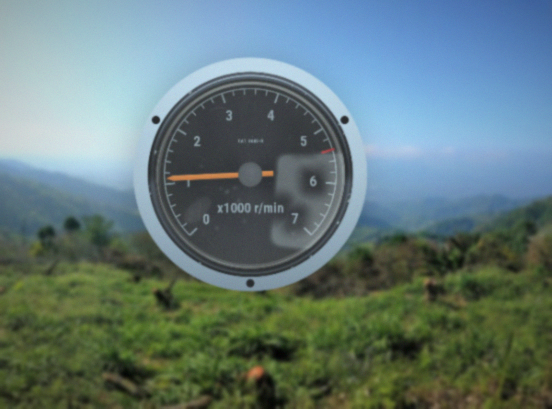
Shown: **1100** rpm
